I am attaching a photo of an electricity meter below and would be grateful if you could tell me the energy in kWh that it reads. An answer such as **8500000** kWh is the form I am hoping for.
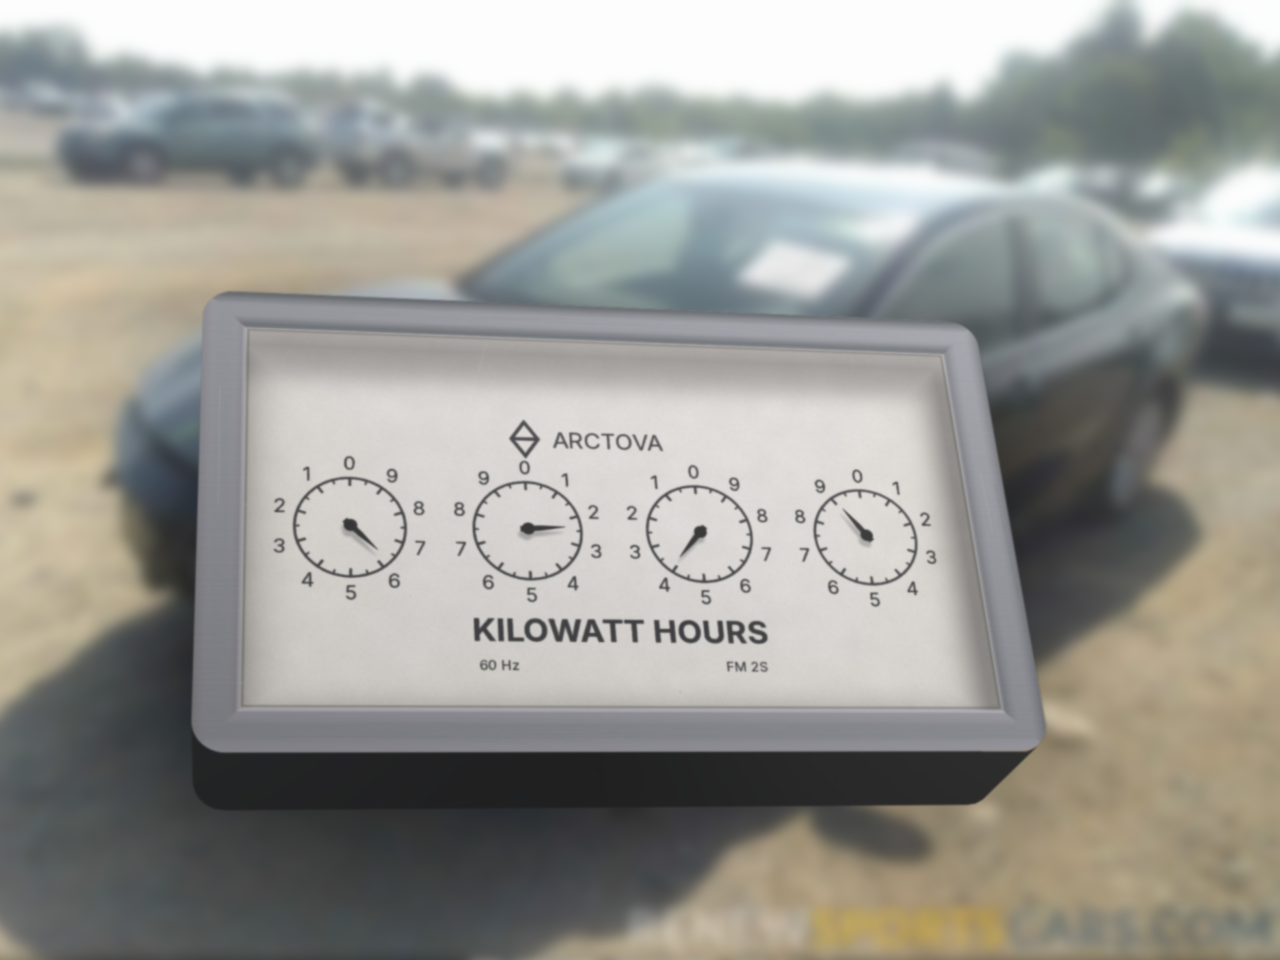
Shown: **6239** kWh
